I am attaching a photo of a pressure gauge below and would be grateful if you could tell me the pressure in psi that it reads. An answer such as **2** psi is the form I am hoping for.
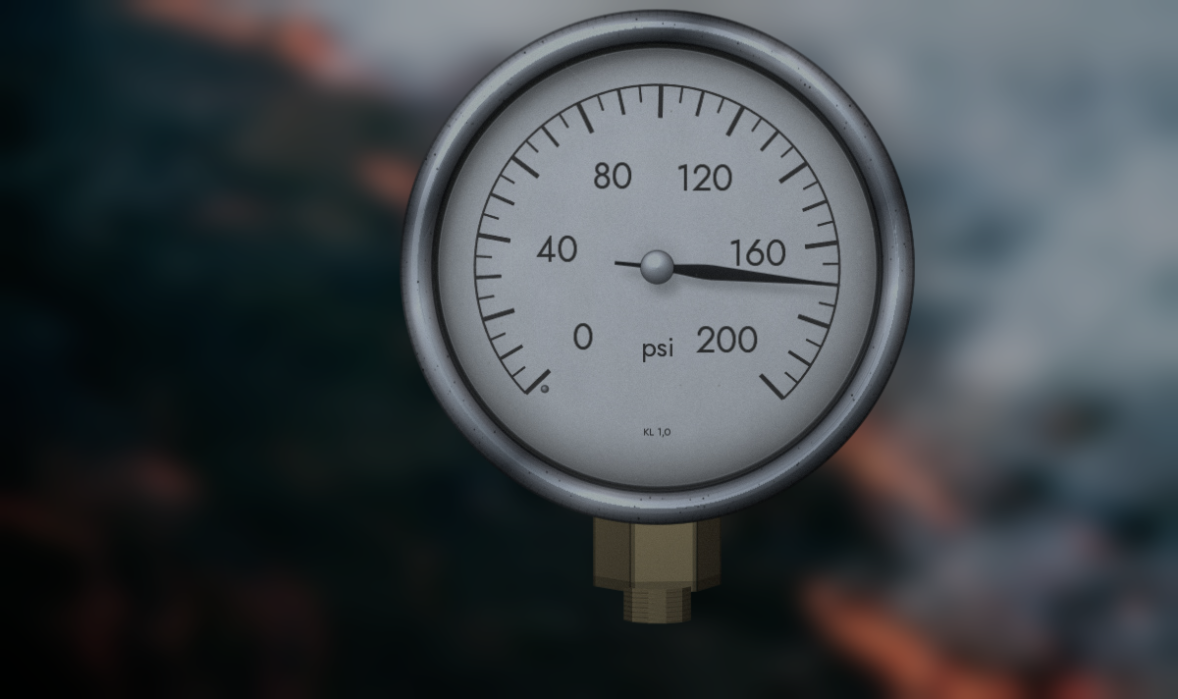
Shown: **170** psi
